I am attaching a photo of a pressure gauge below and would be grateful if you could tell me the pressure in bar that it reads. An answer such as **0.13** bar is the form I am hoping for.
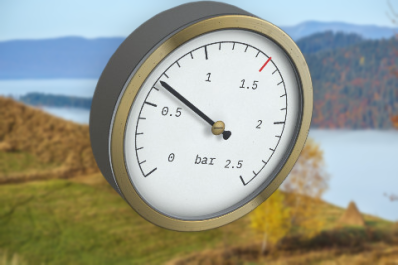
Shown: **0.65** bar
